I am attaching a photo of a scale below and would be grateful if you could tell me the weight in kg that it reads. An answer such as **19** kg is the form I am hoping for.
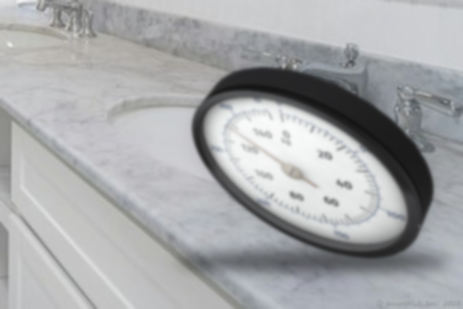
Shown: **130** kg
